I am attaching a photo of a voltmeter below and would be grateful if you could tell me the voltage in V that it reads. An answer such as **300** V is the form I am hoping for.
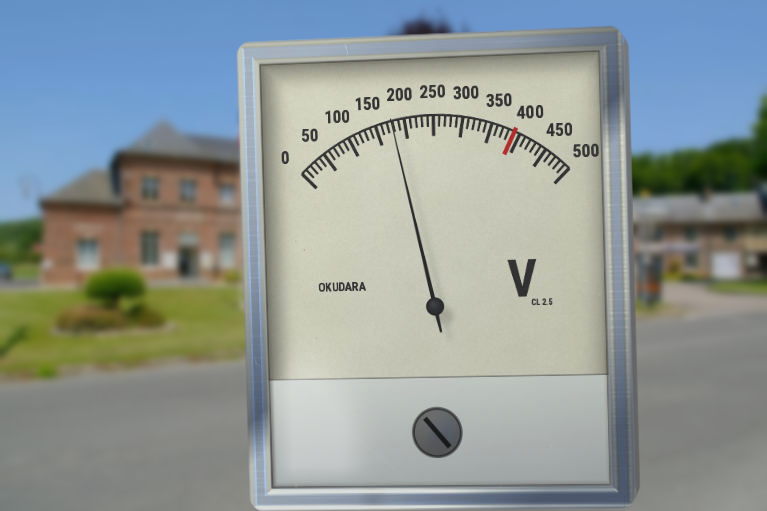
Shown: **180** V
